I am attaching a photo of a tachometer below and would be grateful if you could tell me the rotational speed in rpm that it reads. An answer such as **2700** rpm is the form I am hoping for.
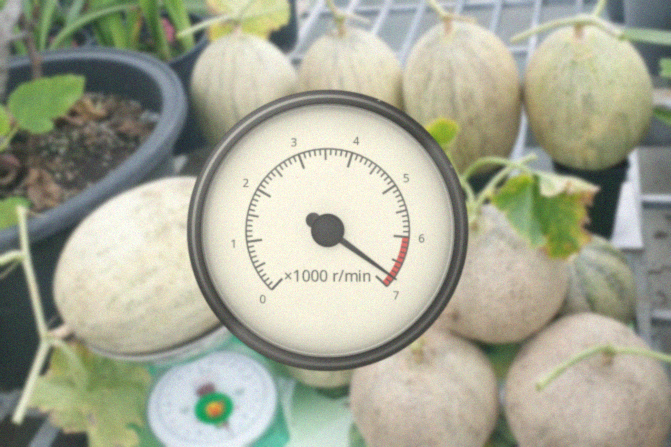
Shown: **6800** rpm
